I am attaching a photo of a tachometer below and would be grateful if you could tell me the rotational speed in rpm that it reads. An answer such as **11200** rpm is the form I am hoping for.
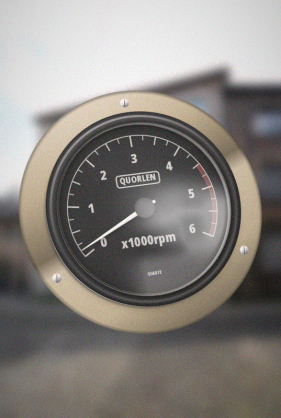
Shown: **125** rpm
